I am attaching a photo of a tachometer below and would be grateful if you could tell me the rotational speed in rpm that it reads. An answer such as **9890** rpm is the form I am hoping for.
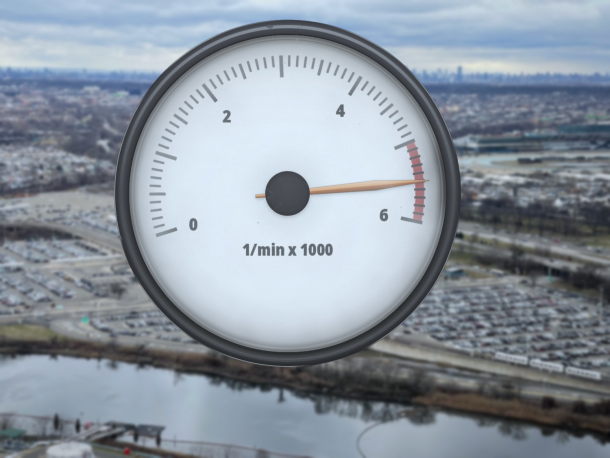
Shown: **5500** rpm
